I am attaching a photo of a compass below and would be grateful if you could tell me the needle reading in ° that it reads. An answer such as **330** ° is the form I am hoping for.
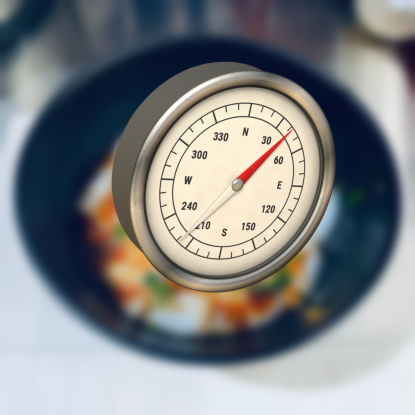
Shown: **40** °
